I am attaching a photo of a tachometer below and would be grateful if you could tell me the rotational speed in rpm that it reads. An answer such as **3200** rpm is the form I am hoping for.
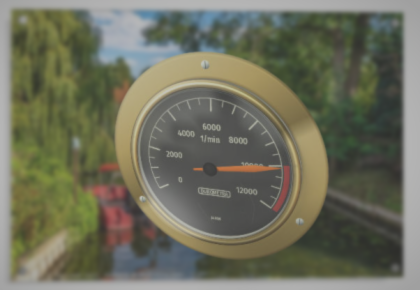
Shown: **10000** rpm
